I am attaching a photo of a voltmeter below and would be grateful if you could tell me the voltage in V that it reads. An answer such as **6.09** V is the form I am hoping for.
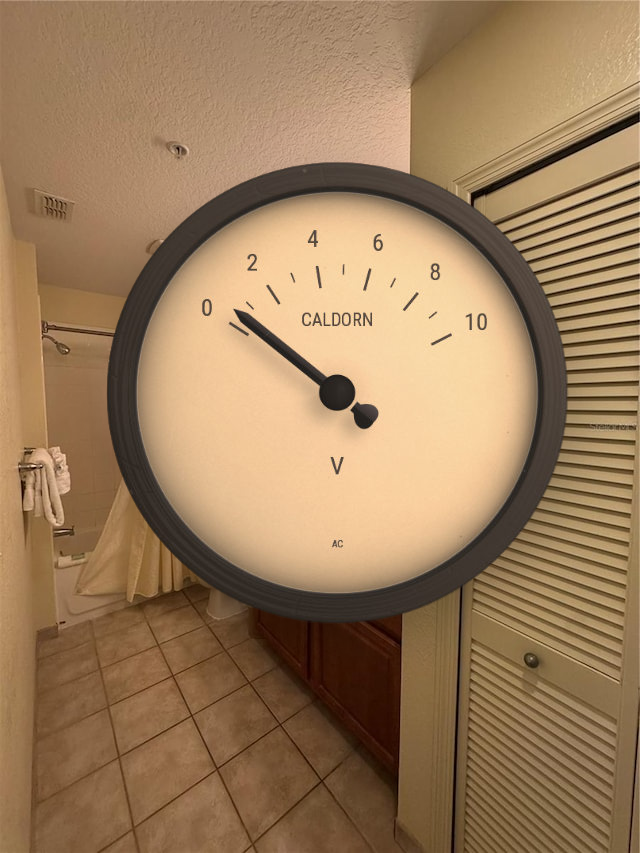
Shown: **0.5** V
